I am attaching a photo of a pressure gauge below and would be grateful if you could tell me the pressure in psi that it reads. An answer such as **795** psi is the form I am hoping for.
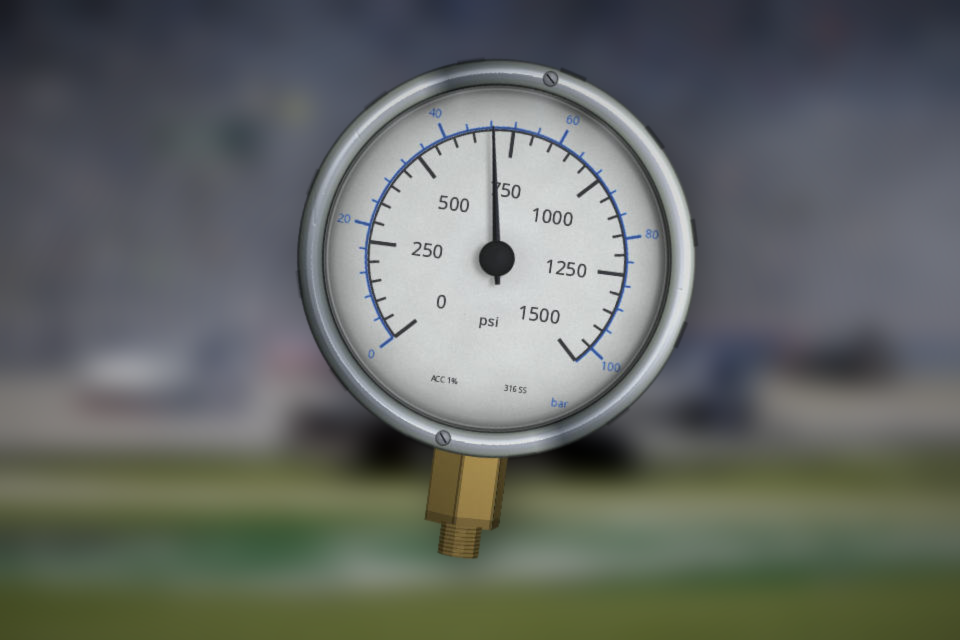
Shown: **700** psi
